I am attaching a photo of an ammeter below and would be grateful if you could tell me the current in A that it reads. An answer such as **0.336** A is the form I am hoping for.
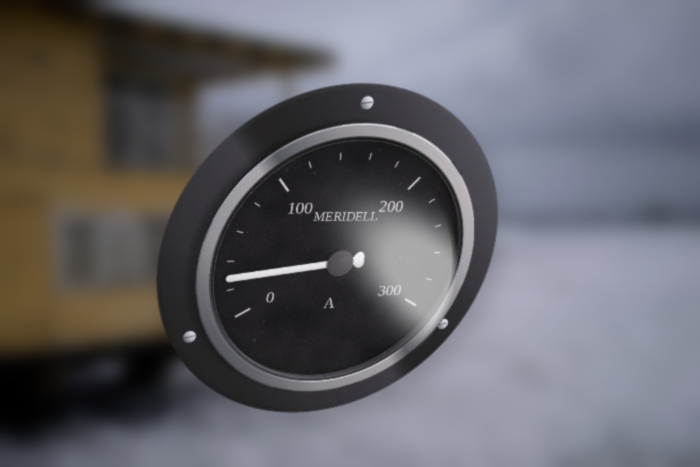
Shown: **30** A
